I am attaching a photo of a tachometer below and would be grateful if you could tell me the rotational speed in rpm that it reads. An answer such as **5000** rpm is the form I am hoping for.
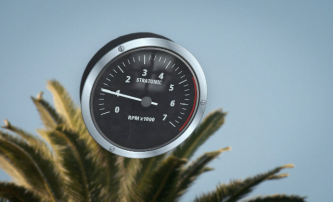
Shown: **1000** rpm
